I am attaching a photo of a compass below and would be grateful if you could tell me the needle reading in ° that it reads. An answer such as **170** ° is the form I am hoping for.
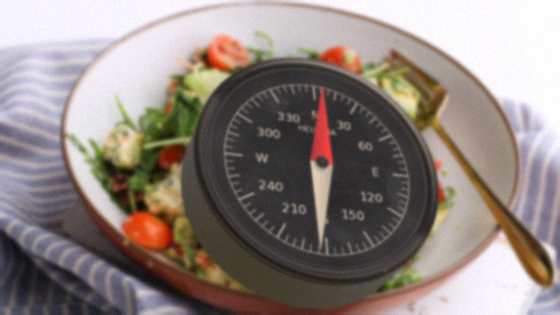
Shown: **5** °
